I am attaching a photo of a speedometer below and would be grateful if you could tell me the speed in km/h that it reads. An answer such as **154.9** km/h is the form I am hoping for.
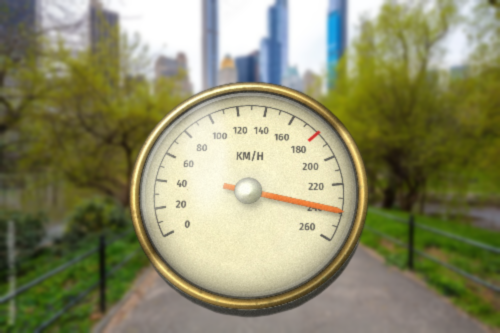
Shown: **240** km/h
